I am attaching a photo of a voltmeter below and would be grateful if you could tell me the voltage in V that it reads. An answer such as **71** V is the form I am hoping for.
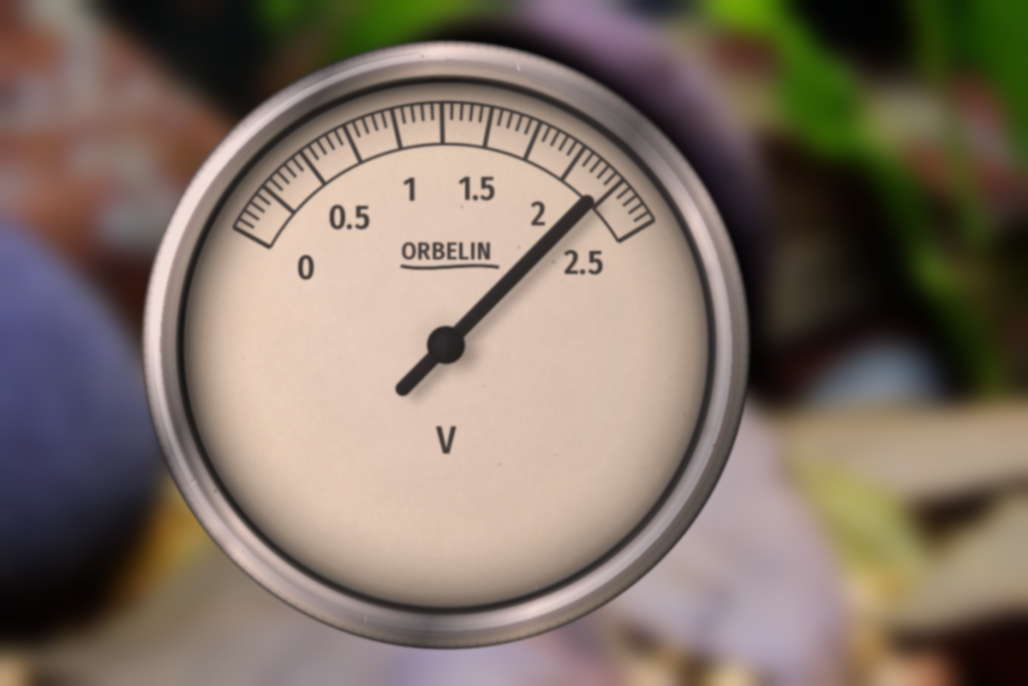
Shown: **2.2** V
